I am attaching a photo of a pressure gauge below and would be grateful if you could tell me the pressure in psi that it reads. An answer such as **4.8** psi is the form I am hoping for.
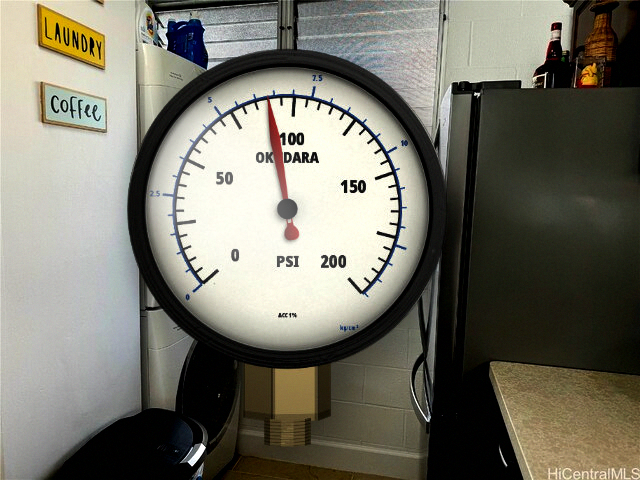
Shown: **90** psi
